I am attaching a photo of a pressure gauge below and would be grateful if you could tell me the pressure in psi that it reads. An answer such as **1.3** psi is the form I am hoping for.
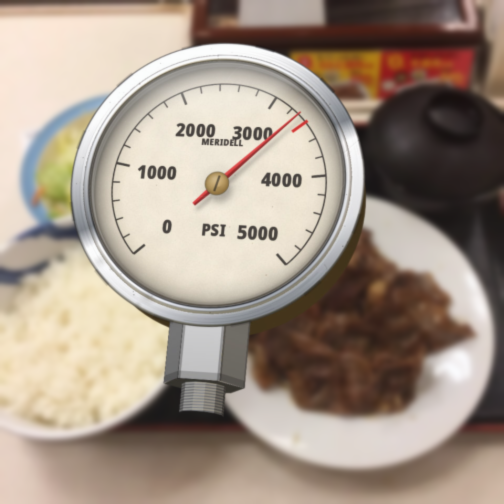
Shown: **3300** psi
